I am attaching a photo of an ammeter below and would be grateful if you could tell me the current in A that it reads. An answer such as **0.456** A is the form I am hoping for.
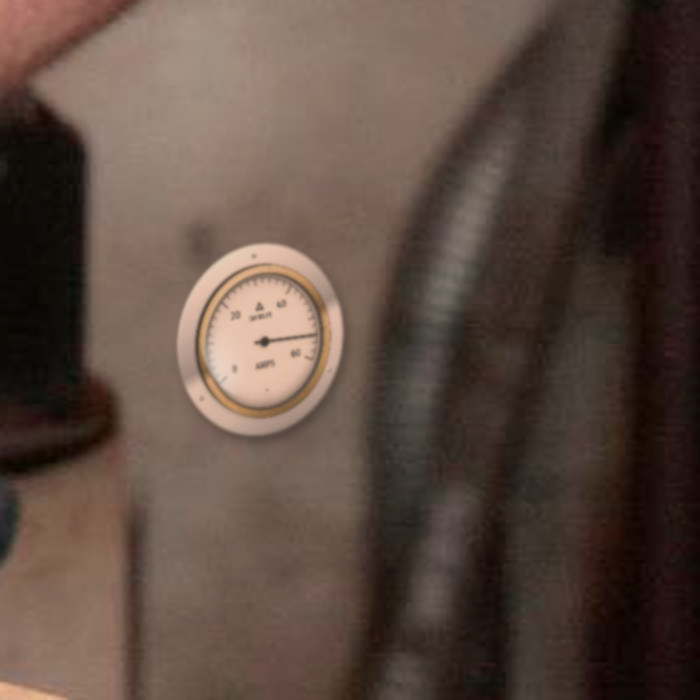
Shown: **54** A
